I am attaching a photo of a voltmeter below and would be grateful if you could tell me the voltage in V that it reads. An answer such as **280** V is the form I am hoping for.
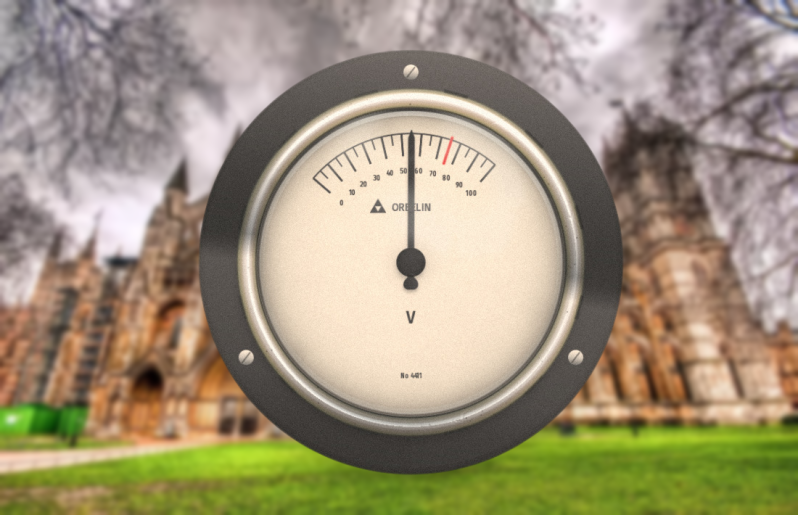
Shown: **55** V
